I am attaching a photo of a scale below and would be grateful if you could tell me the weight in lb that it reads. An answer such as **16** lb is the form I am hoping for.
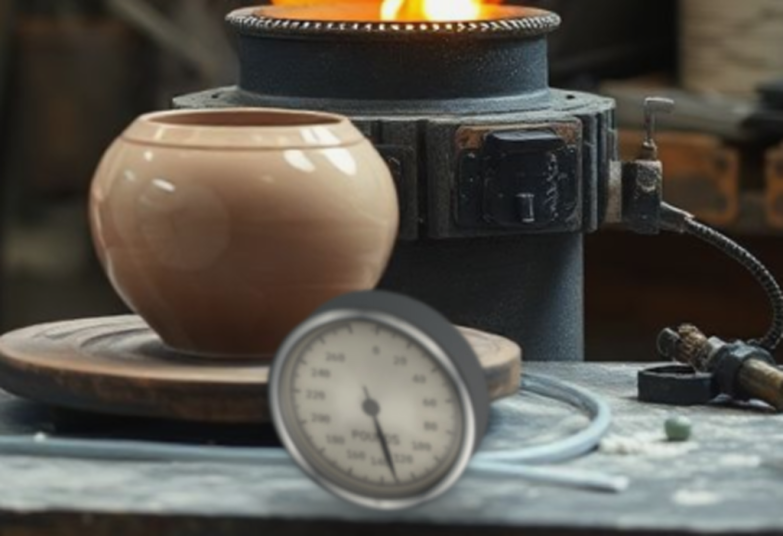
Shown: **130** lb
